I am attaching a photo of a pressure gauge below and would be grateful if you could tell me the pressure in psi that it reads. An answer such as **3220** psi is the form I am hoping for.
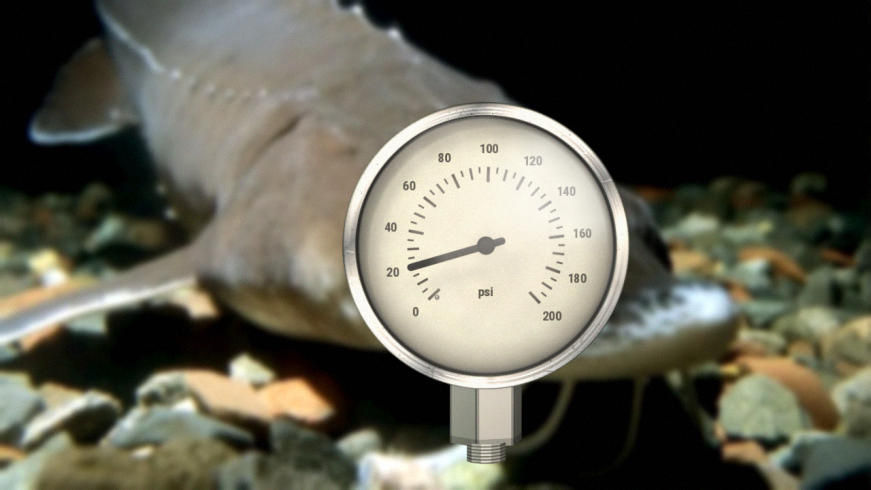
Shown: **20** psi
